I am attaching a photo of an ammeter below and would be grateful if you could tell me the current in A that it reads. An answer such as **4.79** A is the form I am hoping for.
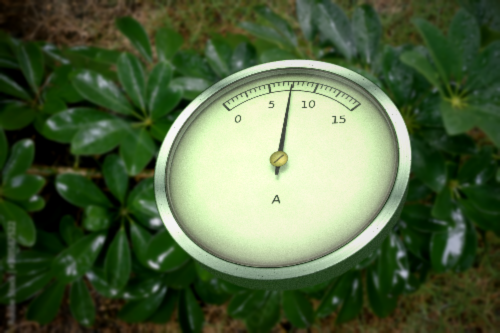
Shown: **7.5** A
